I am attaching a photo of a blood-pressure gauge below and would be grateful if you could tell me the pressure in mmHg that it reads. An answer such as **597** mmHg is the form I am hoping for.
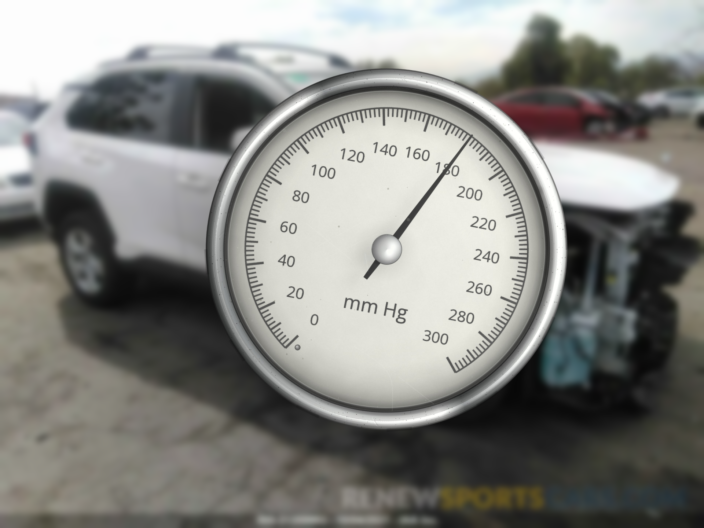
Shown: **180** mmHg
